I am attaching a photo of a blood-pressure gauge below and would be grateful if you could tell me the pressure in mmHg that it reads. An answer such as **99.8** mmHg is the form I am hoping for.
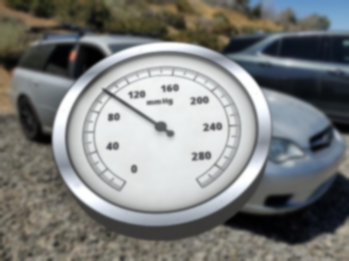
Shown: **100** mmHg
